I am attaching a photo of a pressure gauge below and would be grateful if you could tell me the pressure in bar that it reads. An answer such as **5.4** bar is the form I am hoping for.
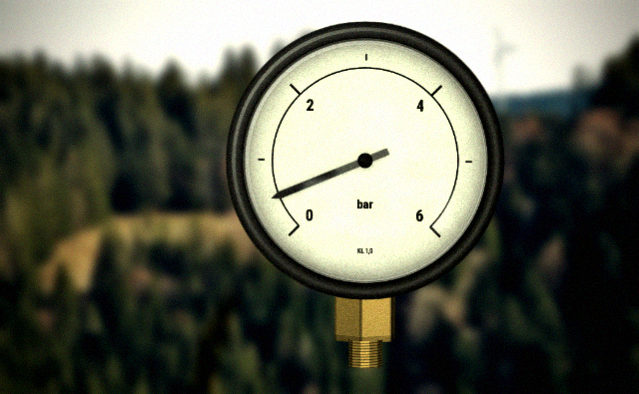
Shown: **0.5** bar
